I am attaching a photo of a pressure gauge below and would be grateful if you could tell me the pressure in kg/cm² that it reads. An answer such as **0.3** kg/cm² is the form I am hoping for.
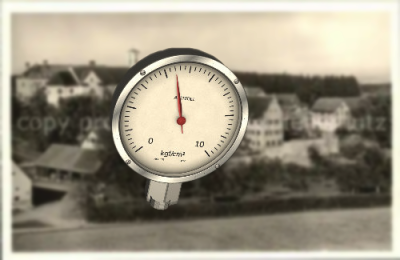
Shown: **4.4** kg/cm²
